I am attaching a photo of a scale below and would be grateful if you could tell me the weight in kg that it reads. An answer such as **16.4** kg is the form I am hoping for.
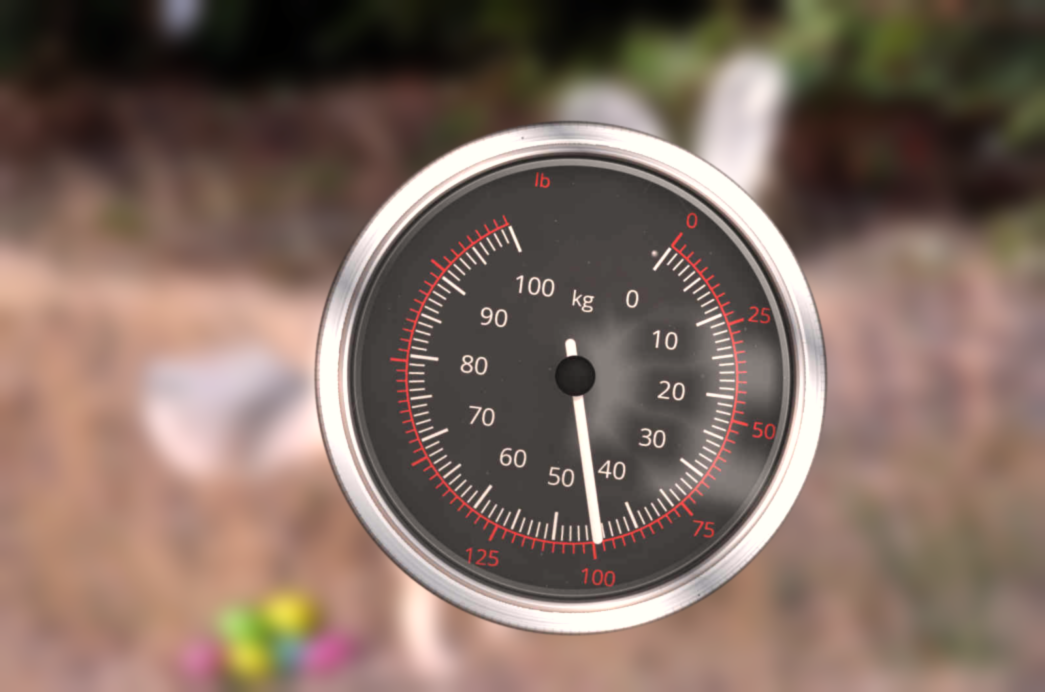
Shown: **45** kg
